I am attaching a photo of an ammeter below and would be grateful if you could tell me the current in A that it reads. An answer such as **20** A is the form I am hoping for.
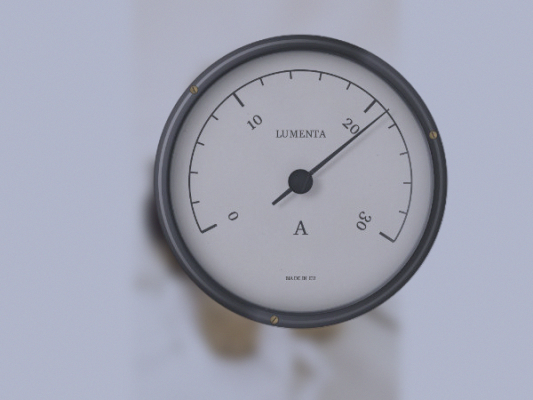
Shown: **21** A
